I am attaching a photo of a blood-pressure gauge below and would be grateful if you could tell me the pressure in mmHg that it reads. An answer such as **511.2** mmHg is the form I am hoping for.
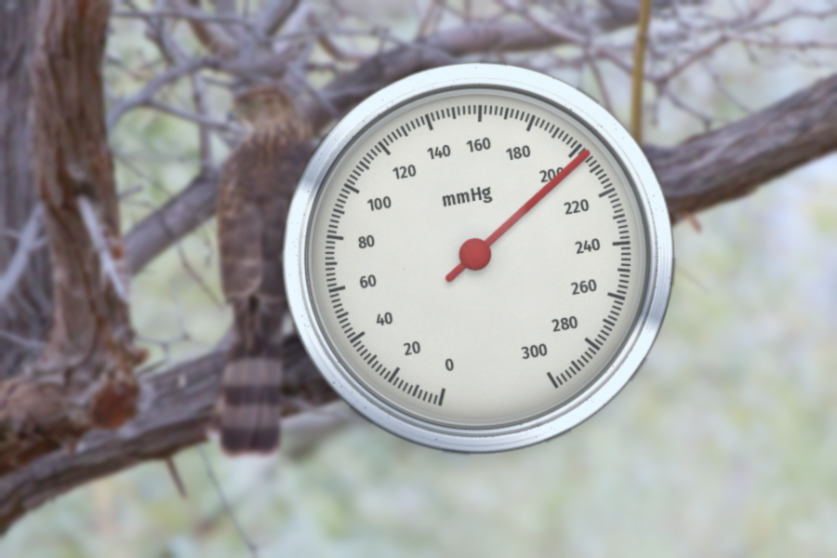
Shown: **204** mmHg
